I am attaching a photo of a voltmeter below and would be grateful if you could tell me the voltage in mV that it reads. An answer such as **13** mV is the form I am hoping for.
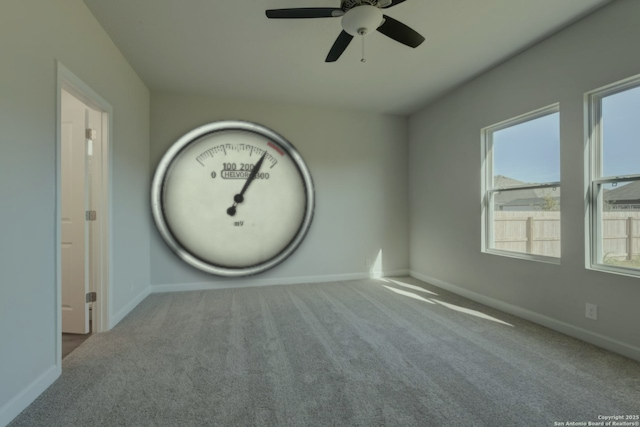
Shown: **250** mV
